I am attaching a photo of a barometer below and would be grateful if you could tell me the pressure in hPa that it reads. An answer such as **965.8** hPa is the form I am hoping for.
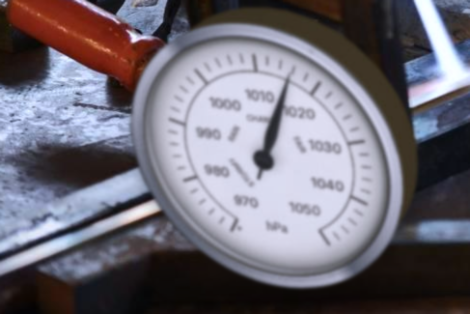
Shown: **1016** hPa
